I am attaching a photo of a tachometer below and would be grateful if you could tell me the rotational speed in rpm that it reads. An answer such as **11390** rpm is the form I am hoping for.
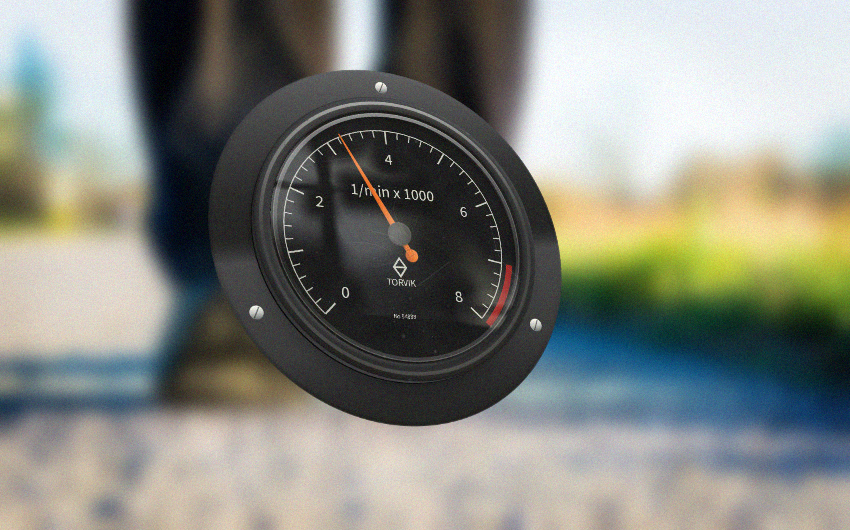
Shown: **3200** rpm
